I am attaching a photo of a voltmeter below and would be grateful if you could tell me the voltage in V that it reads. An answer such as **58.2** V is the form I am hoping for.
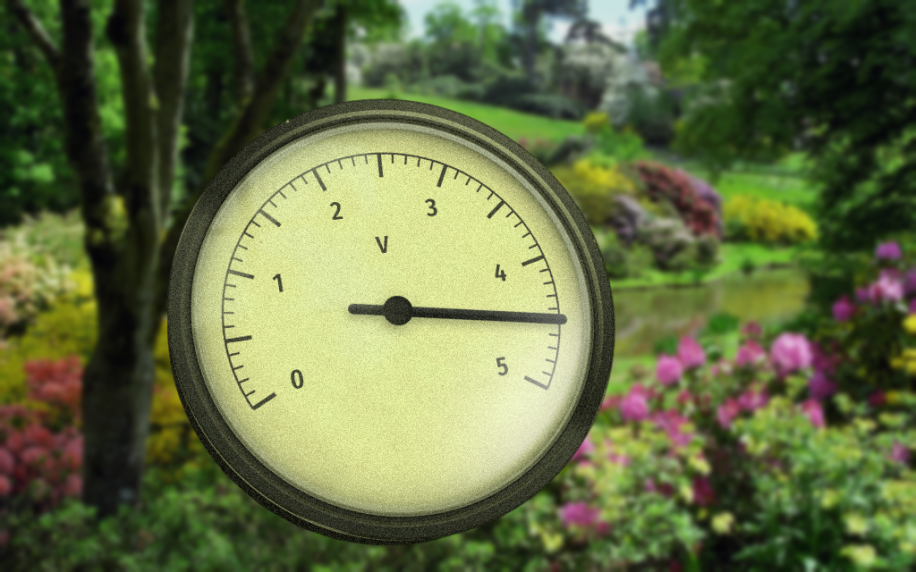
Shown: **4.5** V
